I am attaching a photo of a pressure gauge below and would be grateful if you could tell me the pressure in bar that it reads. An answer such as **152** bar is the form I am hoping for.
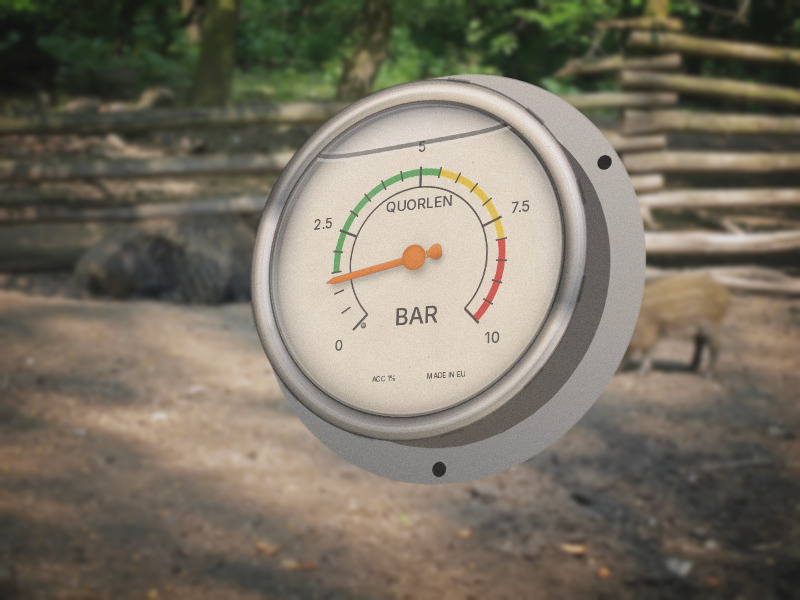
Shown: **1.25** bar
